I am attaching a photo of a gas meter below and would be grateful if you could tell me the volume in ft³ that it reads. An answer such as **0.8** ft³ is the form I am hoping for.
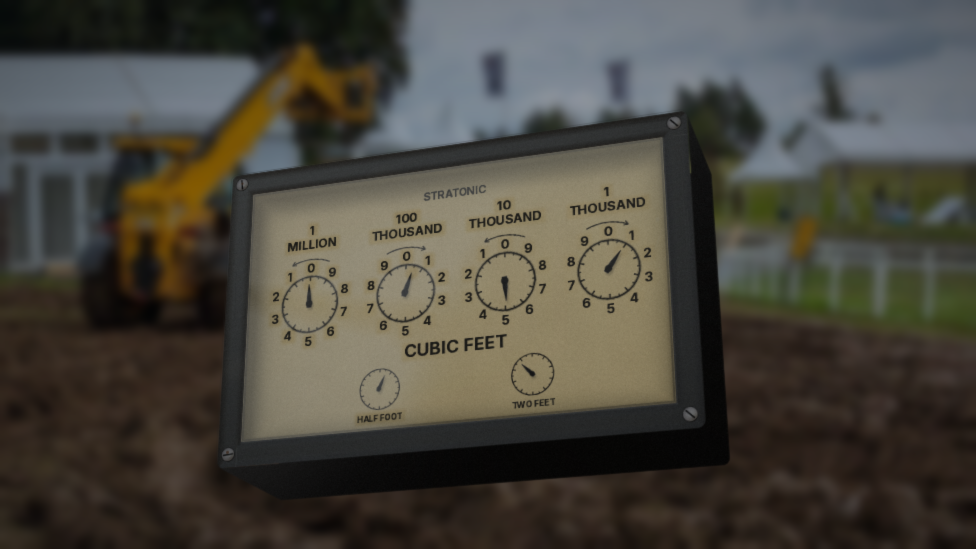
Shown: **5100** ft³
